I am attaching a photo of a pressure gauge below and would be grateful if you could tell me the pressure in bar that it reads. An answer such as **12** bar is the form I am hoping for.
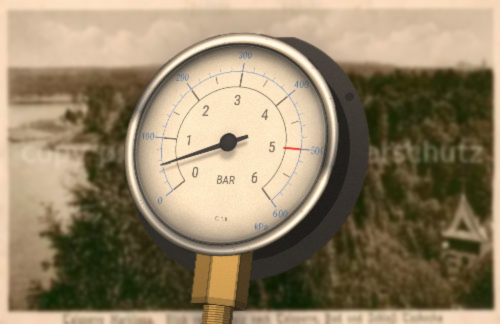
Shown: **0.5** bar
